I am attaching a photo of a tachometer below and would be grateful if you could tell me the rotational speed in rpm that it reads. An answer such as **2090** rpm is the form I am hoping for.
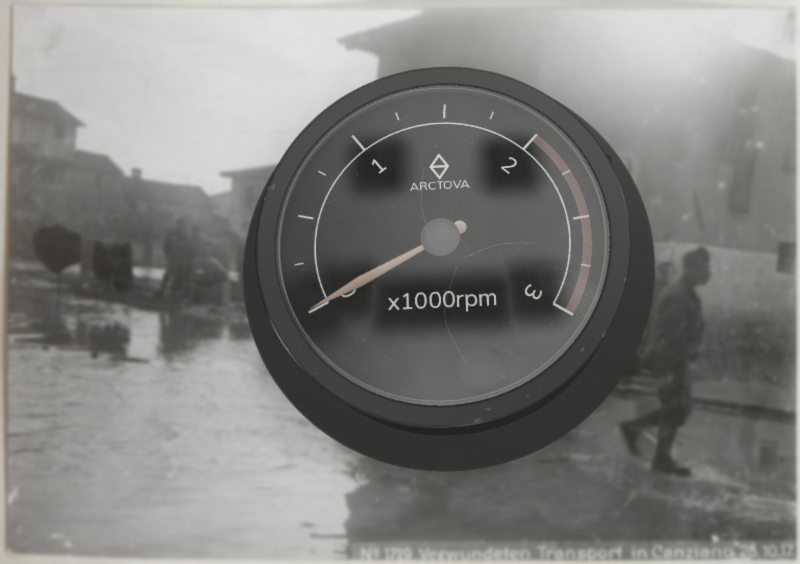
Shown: **0** rpm
